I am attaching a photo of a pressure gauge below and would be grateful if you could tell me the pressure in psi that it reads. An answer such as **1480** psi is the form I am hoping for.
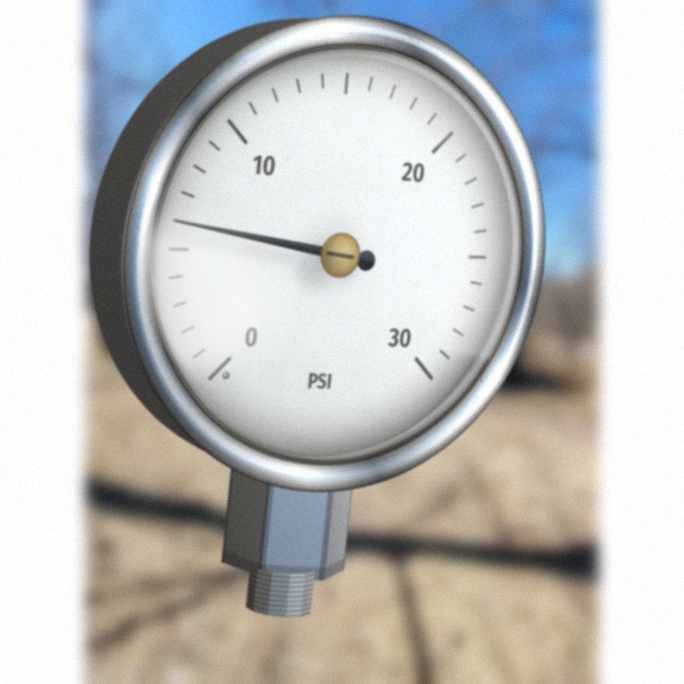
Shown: **6** psi
